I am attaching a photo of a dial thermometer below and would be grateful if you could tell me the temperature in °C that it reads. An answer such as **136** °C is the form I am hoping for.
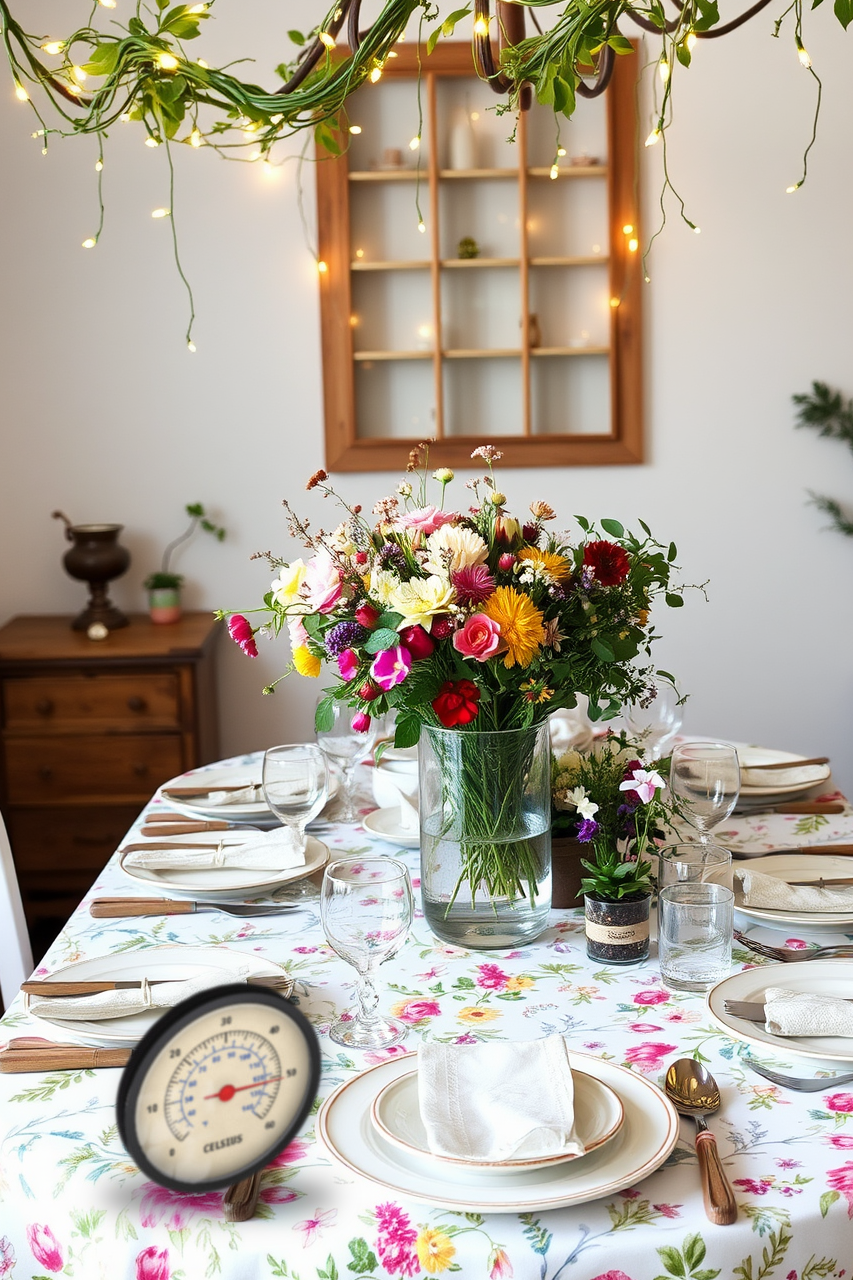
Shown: **50** °C
